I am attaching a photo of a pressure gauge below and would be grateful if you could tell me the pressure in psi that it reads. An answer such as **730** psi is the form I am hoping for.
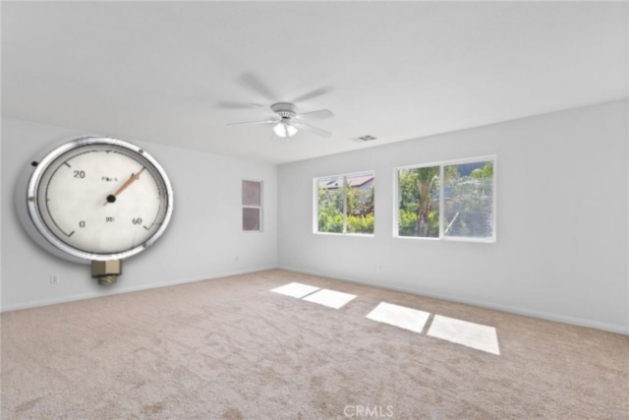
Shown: **40** psi
